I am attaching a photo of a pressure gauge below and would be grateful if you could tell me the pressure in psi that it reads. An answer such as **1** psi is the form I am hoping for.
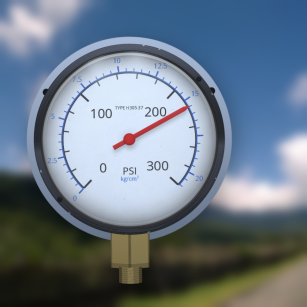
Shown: **220** psi
